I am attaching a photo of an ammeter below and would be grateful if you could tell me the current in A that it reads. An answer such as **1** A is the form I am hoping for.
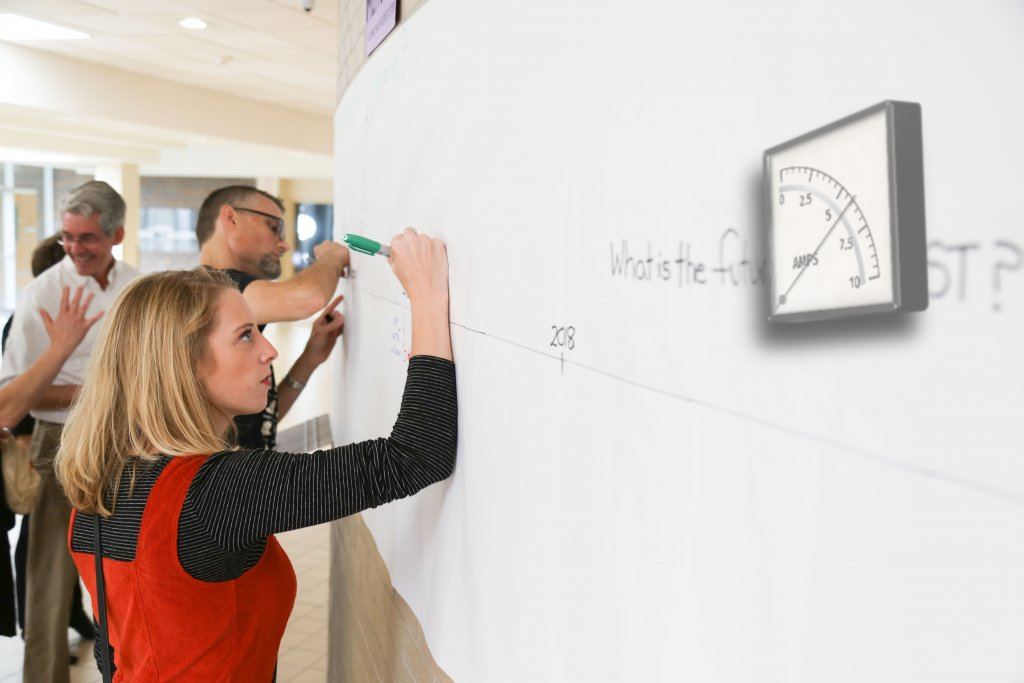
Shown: **6** A
